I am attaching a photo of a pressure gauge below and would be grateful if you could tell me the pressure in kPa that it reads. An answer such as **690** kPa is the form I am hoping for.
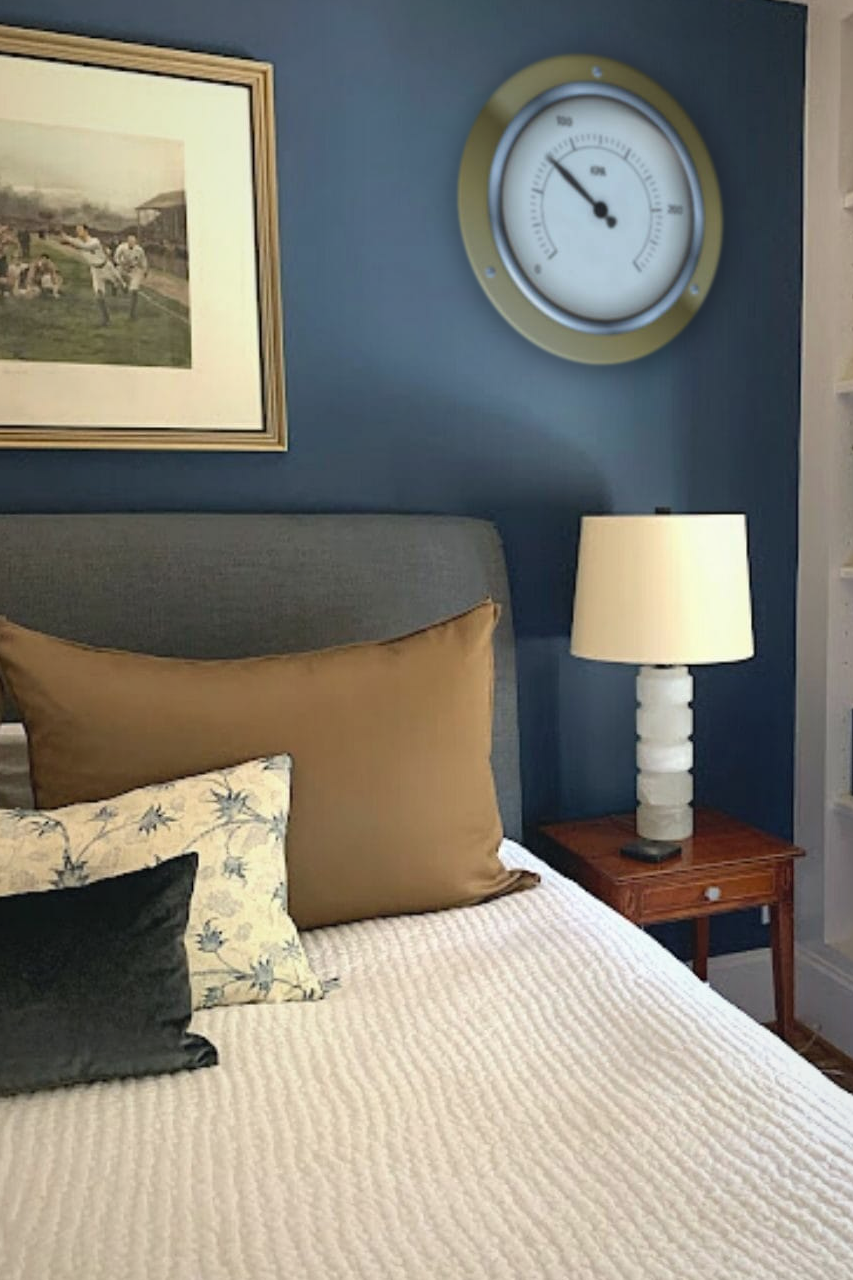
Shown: **75** kPa
